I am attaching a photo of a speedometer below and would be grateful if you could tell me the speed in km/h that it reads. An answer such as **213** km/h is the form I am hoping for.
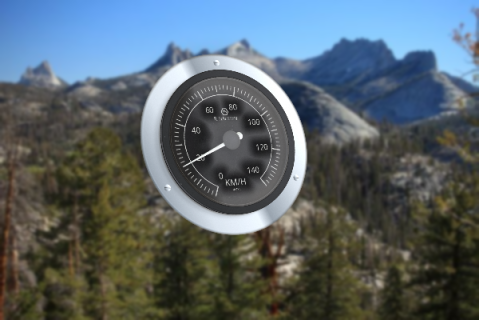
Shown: **20** km/h
